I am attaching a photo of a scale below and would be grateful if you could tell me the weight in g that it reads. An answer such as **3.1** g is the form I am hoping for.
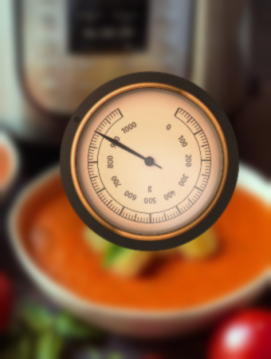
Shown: **900** g
